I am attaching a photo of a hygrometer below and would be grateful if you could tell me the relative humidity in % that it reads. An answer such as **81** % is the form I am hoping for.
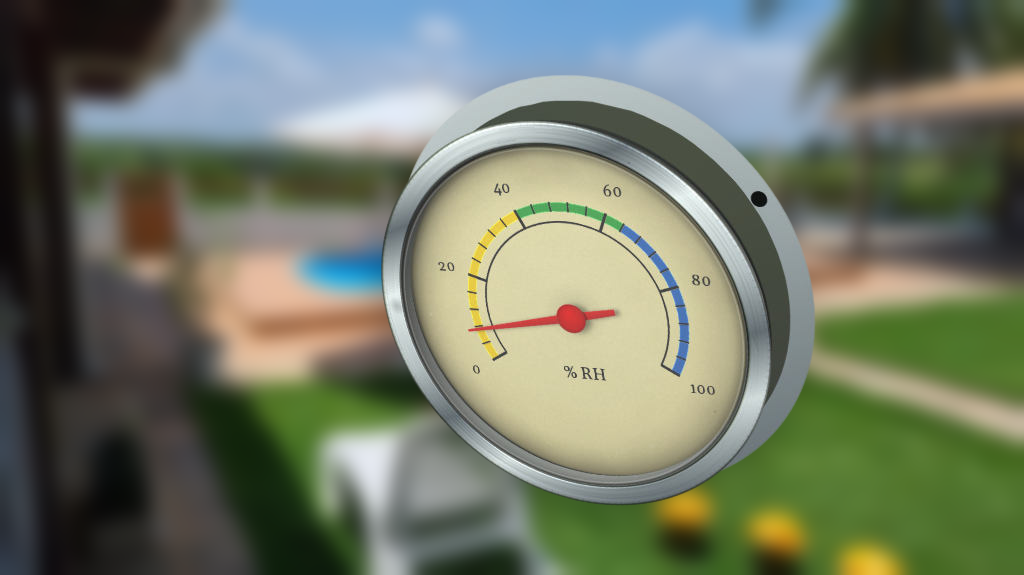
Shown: **8** %
